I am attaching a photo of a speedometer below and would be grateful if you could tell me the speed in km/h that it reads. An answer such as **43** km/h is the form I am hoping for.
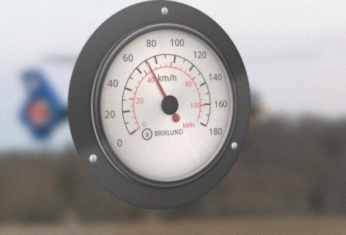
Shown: **70** km/h
